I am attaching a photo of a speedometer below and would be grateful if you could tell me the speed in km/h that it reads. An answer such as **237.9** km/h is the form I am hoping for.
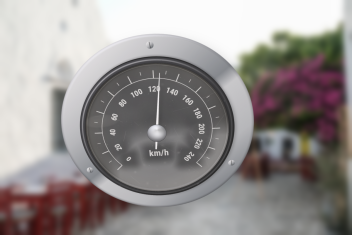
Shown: **125** km/h
